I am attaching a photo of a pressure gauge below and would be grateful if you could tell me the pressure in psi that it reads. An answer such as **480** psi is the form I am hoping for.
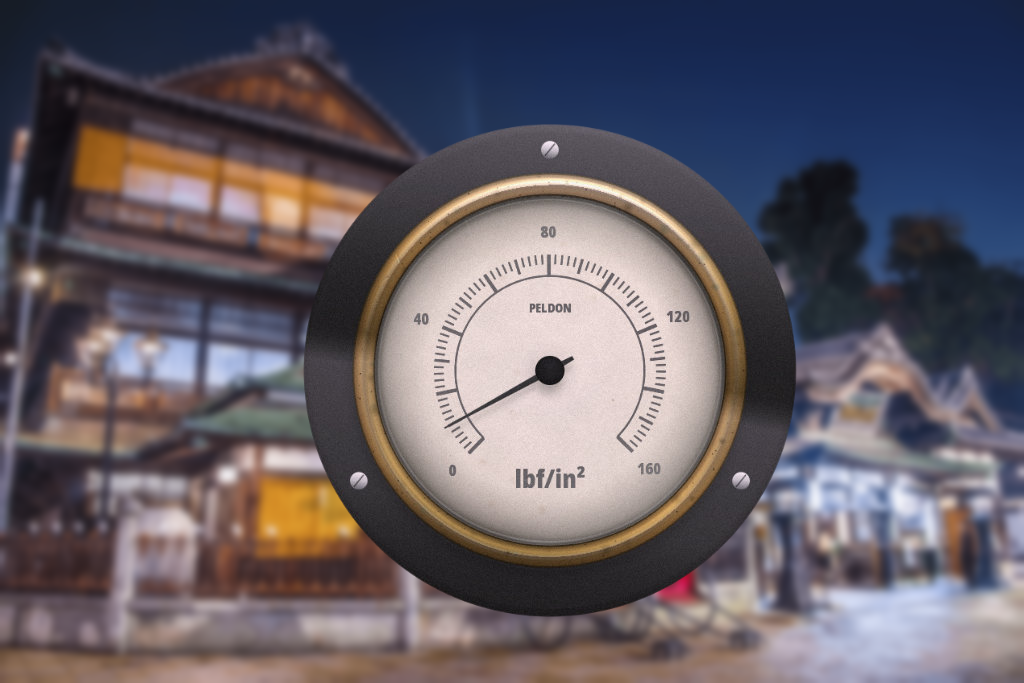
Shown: **10** psi
